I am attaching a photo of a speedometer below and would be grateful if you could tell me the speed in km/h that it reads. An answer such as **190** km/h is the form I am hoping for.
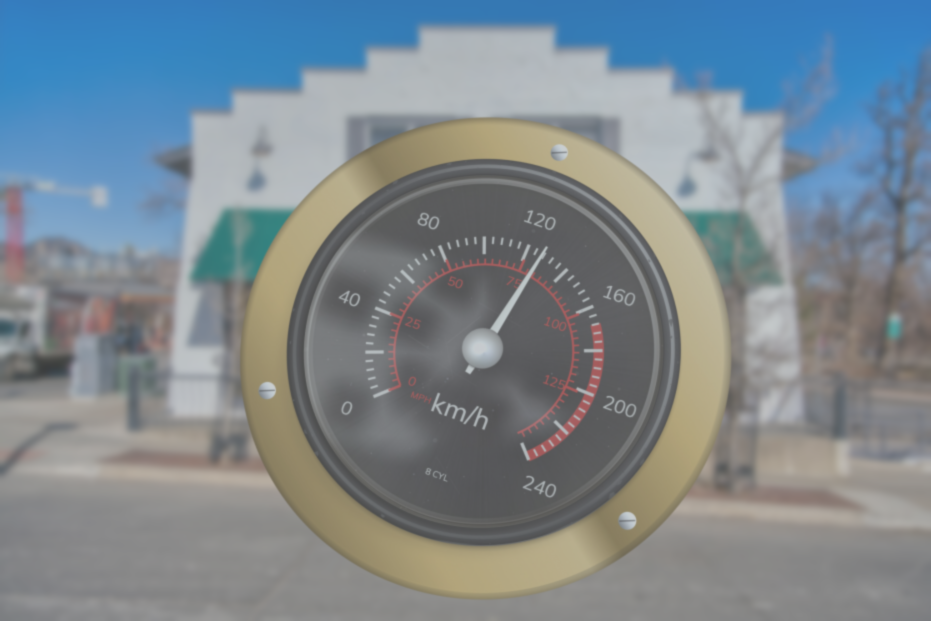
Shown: **128** km/h
